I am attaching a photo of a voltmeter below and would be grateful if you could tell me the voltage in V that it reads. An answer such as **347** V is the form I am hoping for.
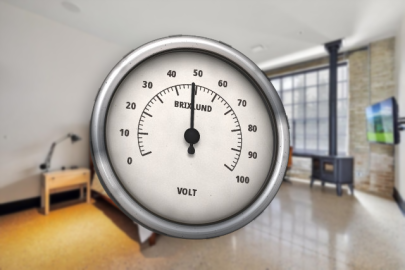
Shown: **48** V
